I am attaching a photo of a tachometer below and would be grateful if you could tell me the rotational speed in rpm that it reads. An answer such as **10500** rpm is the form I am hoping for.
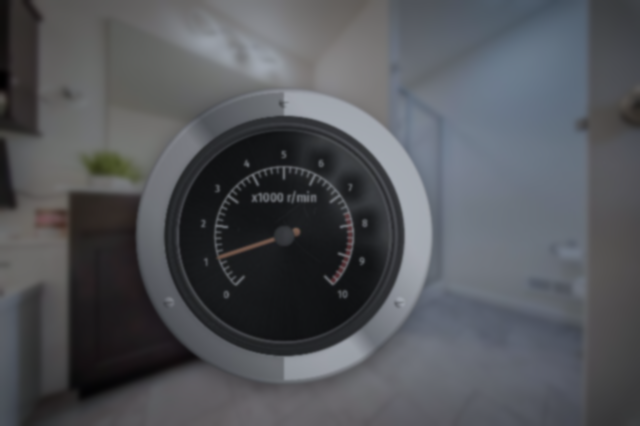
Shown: **1000** rpm
